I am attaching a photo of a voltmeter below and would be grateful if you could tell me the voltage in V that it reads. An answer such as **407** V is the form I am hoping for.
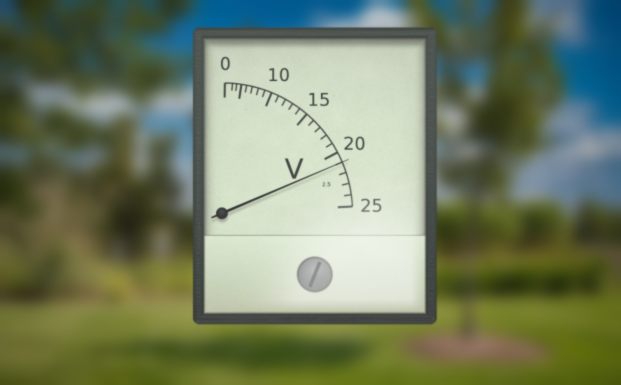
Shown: **21** V
